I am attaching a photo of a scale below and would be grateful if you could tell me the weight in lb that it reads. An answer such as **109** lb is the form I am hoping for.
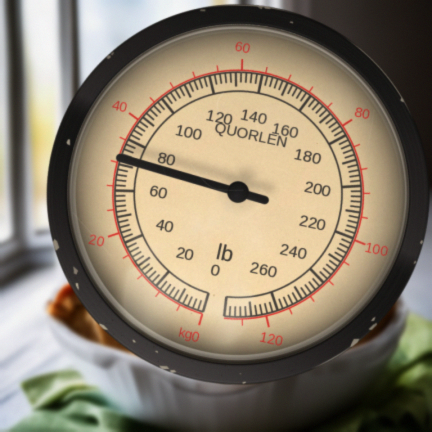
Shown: **72** lb
